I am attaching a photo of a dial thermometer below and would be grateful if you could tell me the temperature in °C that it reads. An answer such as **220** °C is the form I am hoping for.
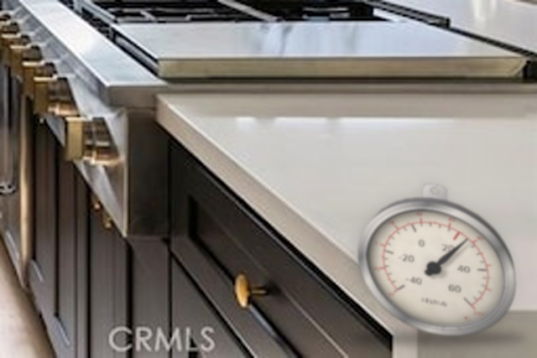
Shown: **24** °C
